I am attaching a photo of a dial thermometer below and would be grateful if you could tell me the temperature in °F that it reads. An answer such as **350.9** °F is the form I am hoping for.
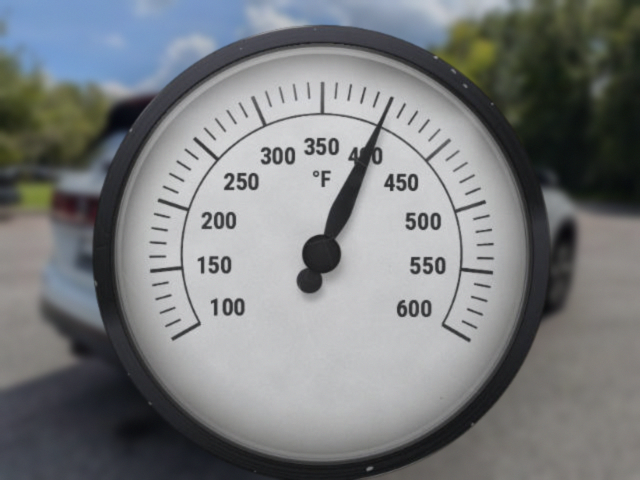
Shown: **400** °F
